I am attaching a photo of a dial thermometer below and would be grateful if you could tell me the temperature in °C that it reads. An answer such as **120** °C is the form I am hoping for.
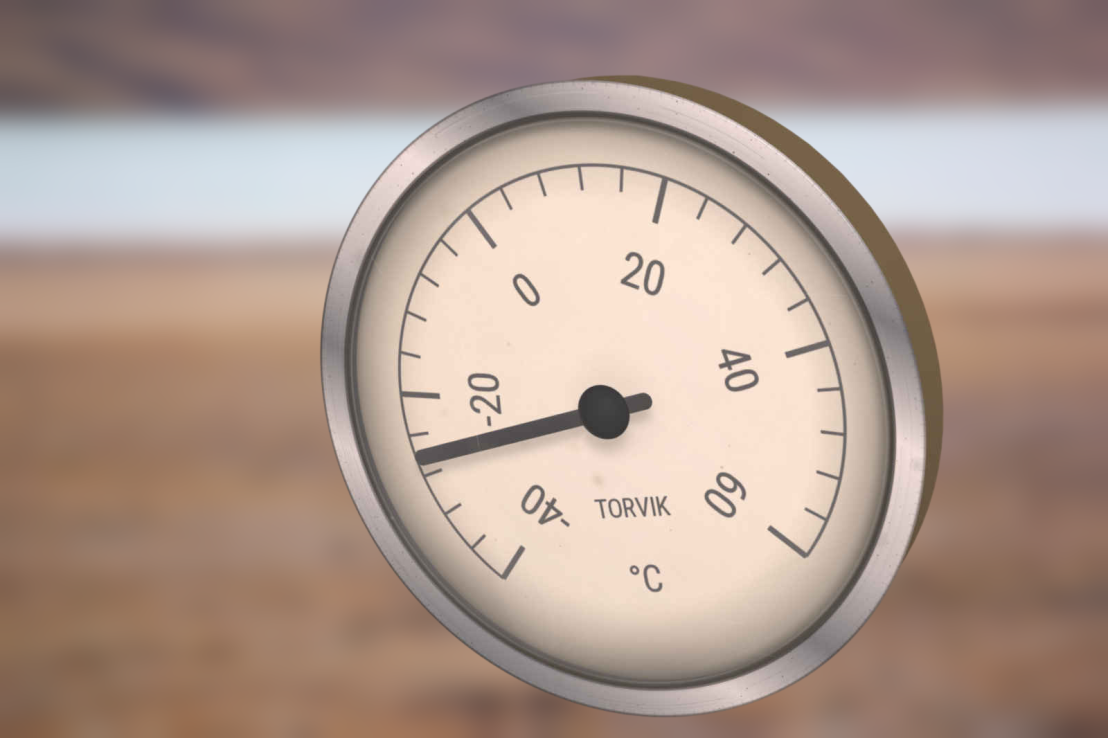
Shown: **-26** °C
